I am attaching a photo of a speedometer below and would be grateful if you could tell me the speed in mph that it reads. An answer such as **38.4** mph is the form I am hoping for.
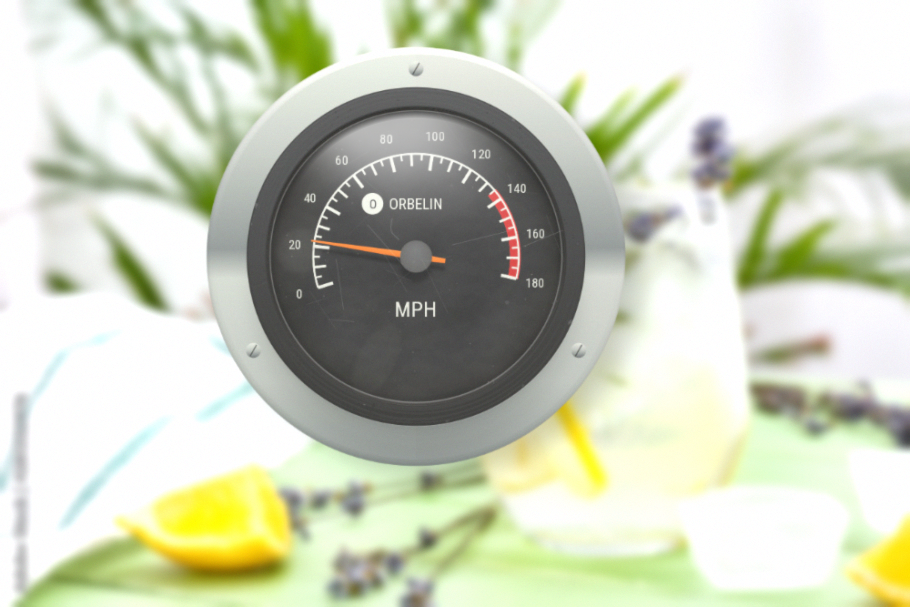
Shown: **22.5** mph
